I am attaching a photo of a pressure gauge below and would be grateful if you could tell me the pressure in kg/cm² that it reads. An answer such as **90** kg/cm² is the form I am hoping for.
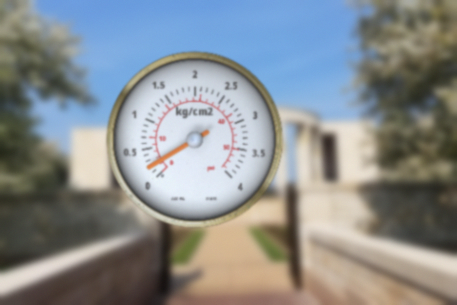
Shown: **0.2** kg/cm²
